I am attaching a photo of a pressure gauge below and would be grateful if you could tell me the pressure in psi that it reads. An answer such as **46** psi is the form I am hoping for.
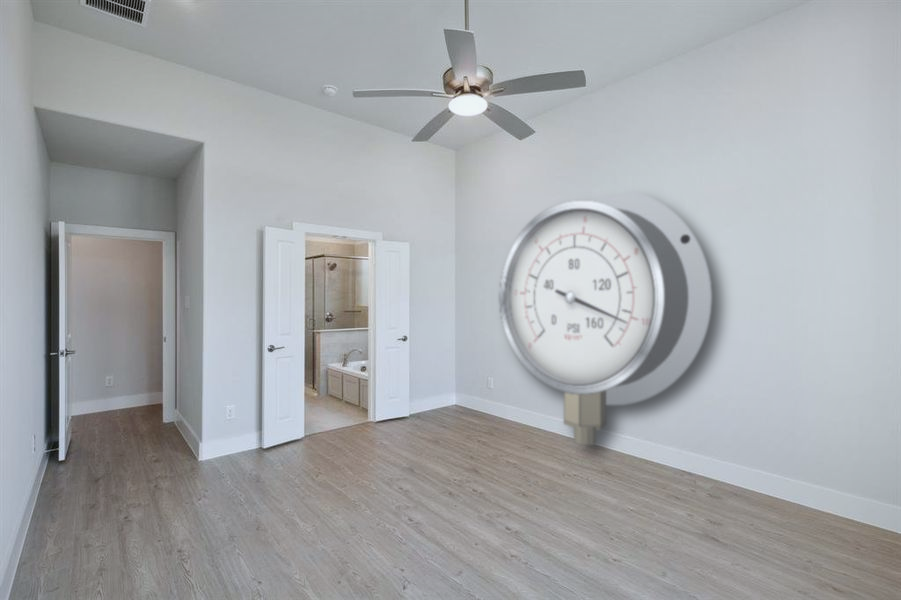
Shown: **145** psi
